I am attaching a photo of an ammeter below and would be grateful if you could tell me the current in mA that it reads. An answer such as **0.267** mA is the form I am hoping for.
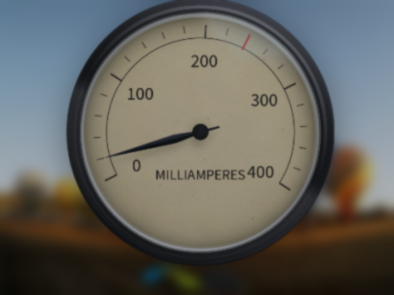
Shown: **20** mA
